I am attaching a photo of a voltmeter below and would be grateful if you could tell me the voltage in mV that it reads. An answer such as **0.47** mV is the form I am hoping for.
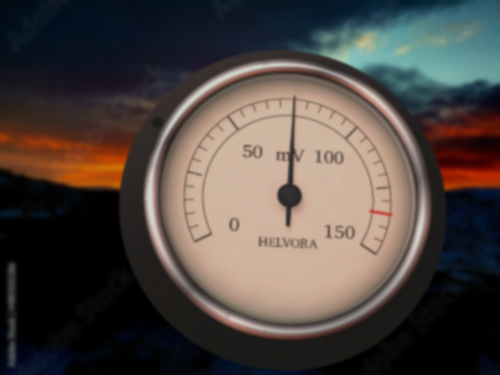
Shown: **75** mV
